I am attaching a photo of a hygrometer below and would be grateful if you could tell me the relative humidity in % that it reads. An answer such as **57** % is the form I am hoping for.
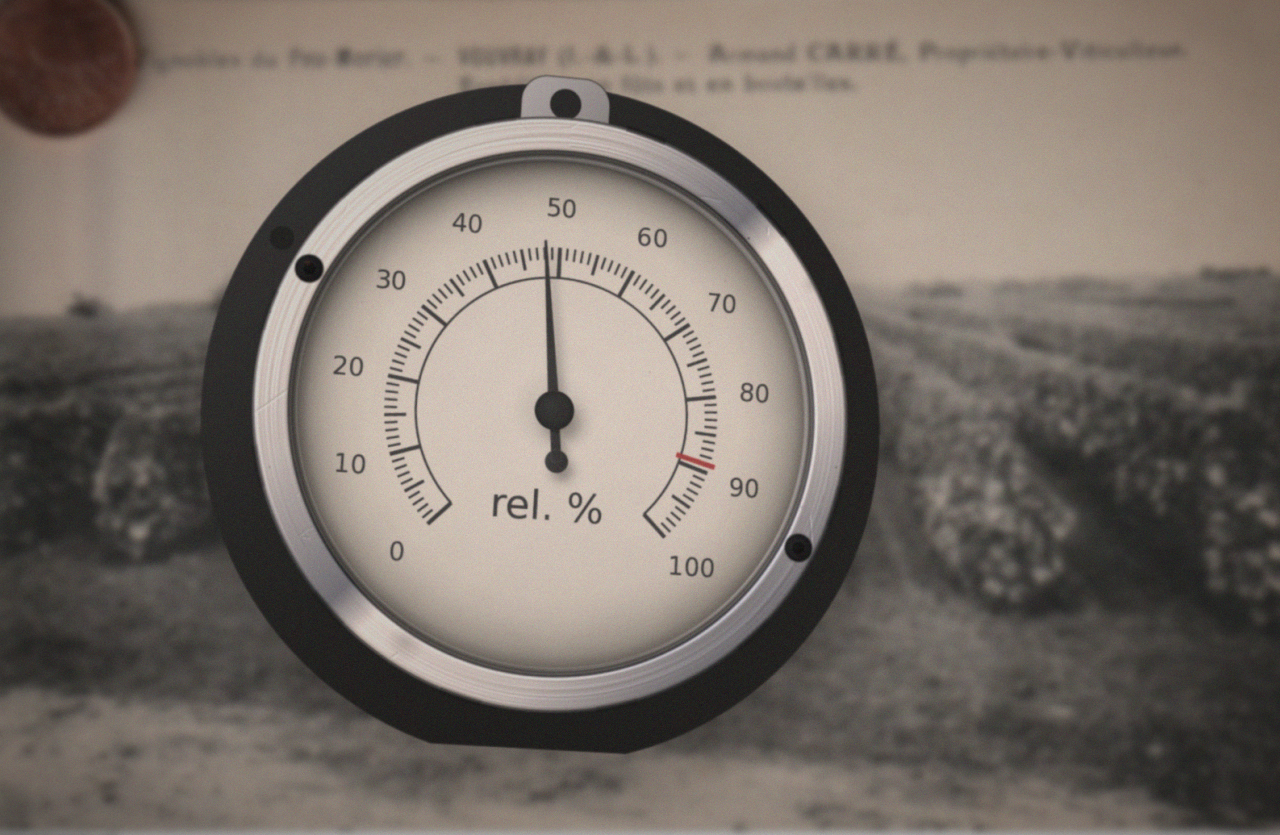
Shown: **48** %
